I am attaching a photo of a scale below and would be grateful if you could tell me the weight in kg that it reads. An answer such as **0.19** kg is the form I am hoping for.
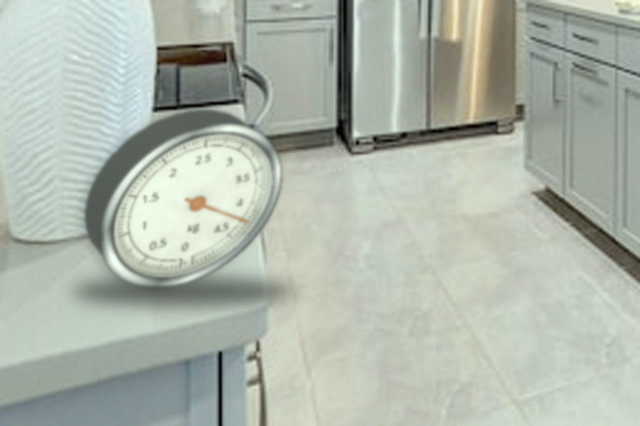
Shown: **4.25** kg
